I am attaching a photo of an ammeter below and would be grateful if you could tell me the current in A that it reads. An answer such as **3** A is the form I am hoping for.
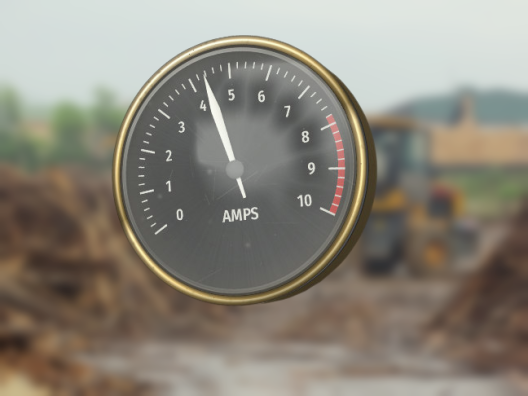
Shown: **4.4** A
